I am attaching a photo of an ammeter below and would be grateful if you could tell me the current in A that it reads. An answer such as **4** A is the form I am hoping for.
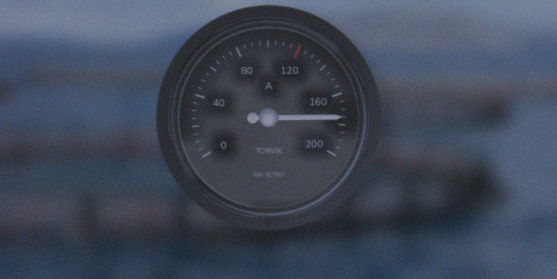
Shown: **175** A
